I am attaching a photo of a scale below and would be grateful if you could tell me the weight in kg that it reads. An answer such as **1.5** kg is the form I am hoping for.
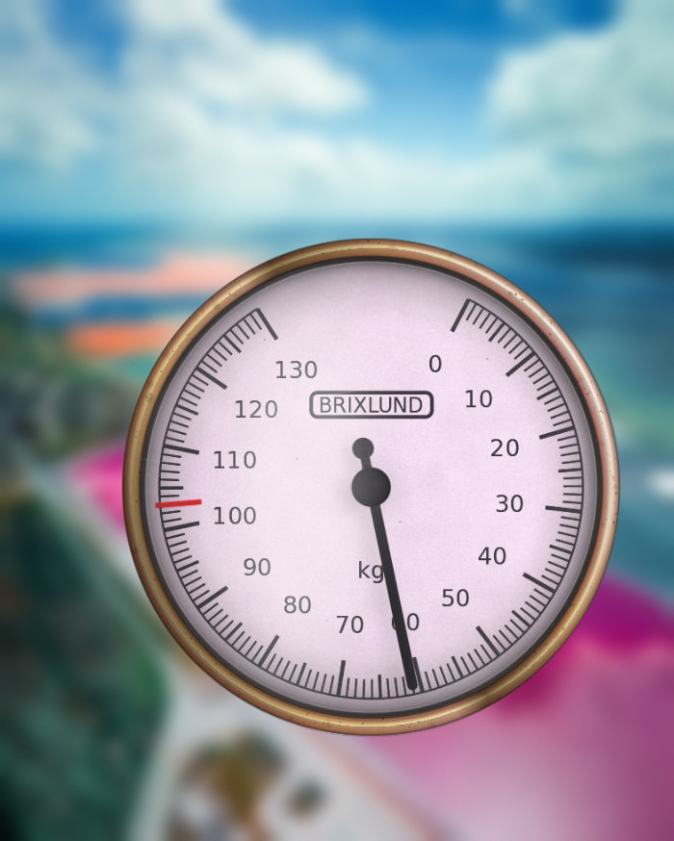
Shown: **61** kg
